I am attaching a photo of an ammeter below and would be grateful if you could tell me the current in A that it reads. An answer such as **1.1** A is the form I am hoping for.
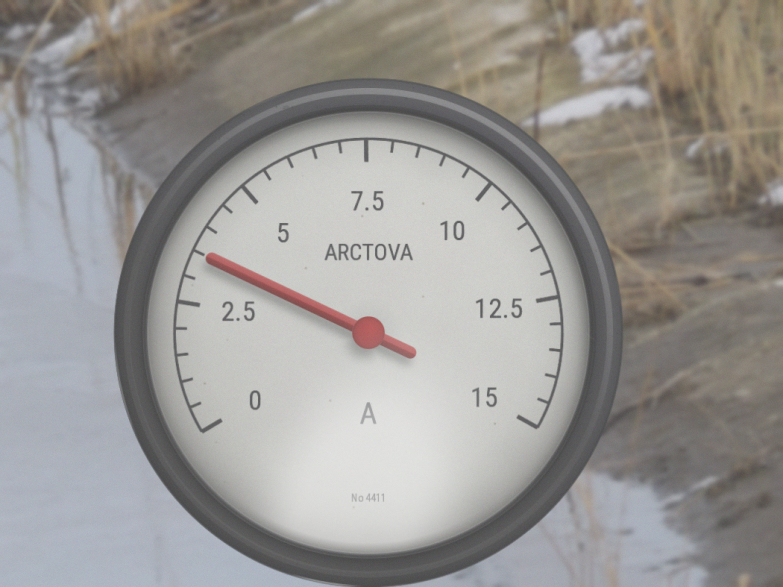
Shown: **3.5** A
